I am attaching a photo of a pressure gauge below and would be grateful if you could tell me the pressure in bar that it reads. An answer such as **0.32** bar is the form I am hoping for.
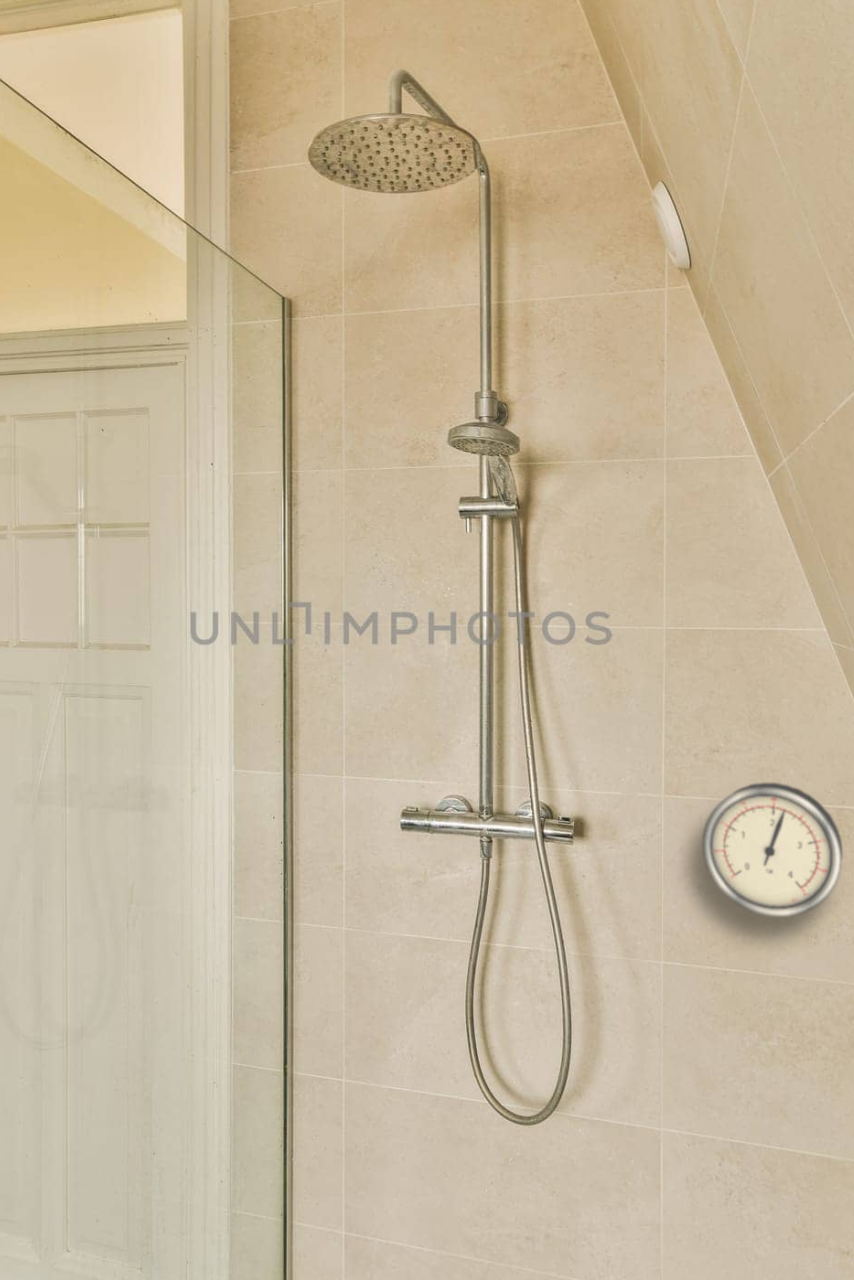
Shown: **2.2** bar
